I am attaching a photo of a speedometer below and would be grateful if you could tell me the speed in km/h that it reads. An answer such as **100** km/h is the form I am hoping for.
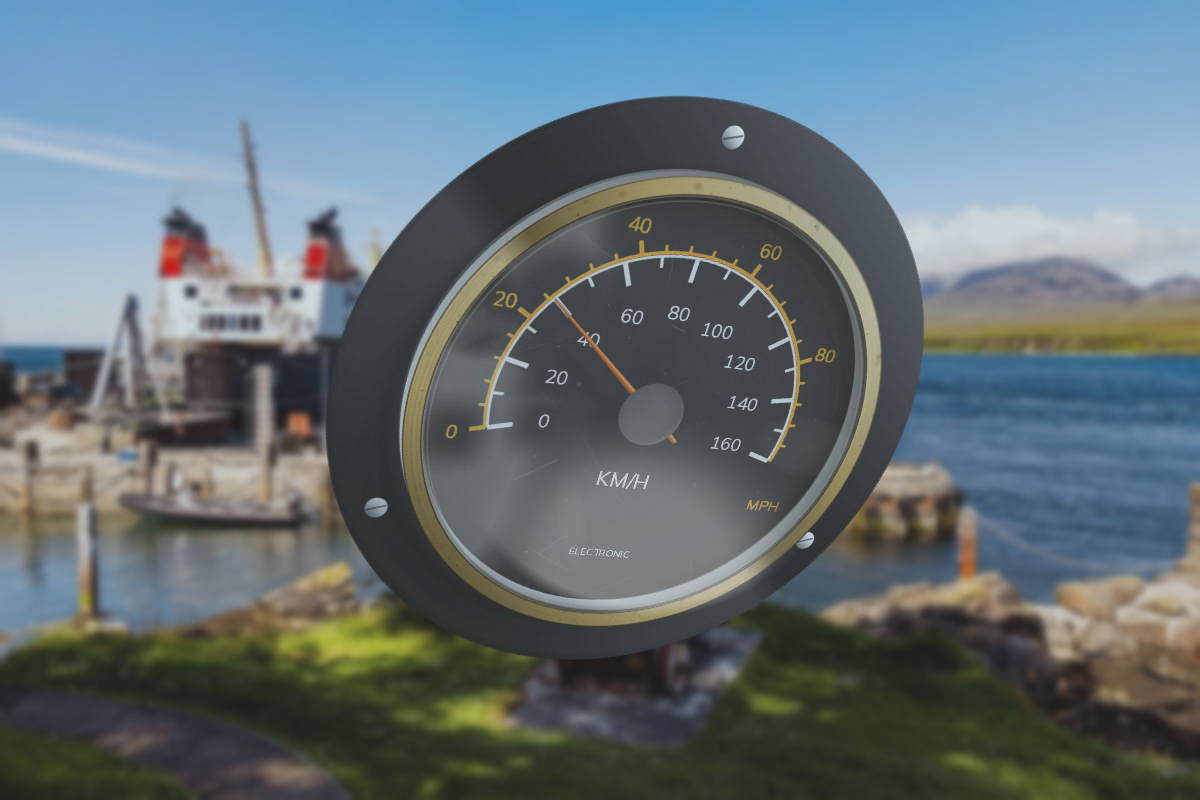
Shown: **40** km/h
